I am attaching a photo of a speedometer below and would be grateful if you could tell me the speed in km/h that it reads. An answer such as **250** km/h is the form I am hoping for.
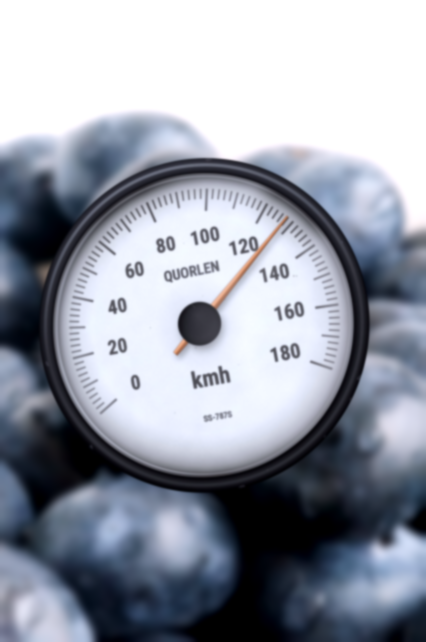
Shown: **128** km/h
